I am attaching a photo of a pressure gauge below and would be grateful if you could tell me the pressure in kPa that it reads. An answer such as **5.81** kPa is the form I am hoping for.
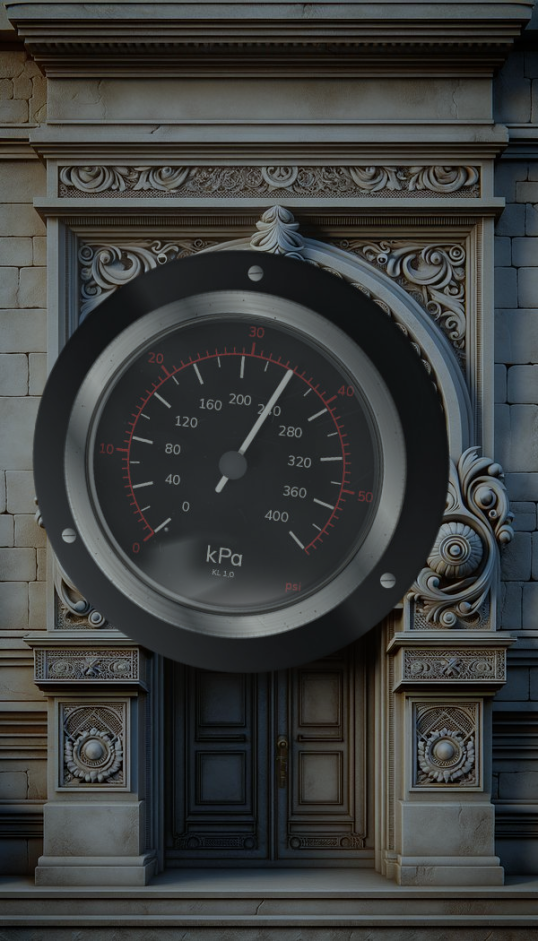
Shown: **240** kPa
